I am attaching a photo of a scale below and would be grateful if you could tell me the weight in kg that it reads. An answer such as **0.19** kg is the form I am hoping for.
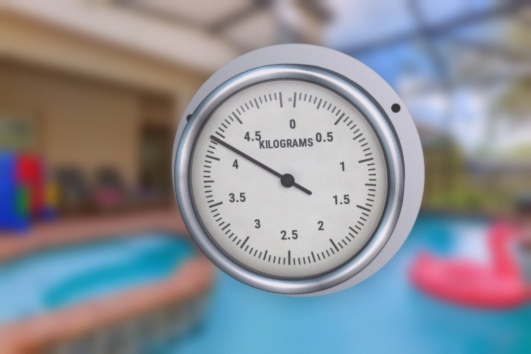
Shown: **4.2** kg
